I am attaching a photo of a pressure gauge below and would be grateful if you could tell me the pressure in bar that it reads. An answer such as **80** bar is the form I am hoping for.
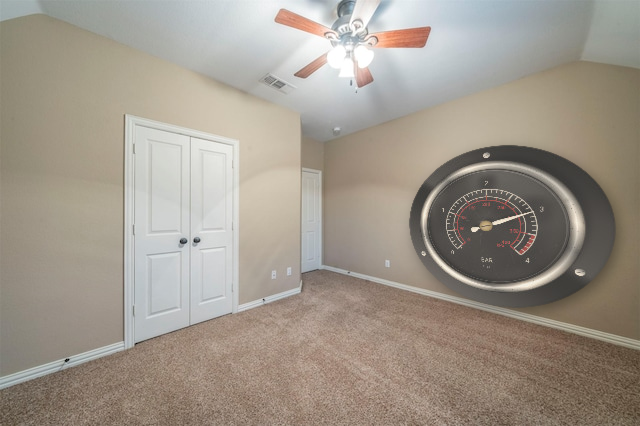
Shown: **3** bar
